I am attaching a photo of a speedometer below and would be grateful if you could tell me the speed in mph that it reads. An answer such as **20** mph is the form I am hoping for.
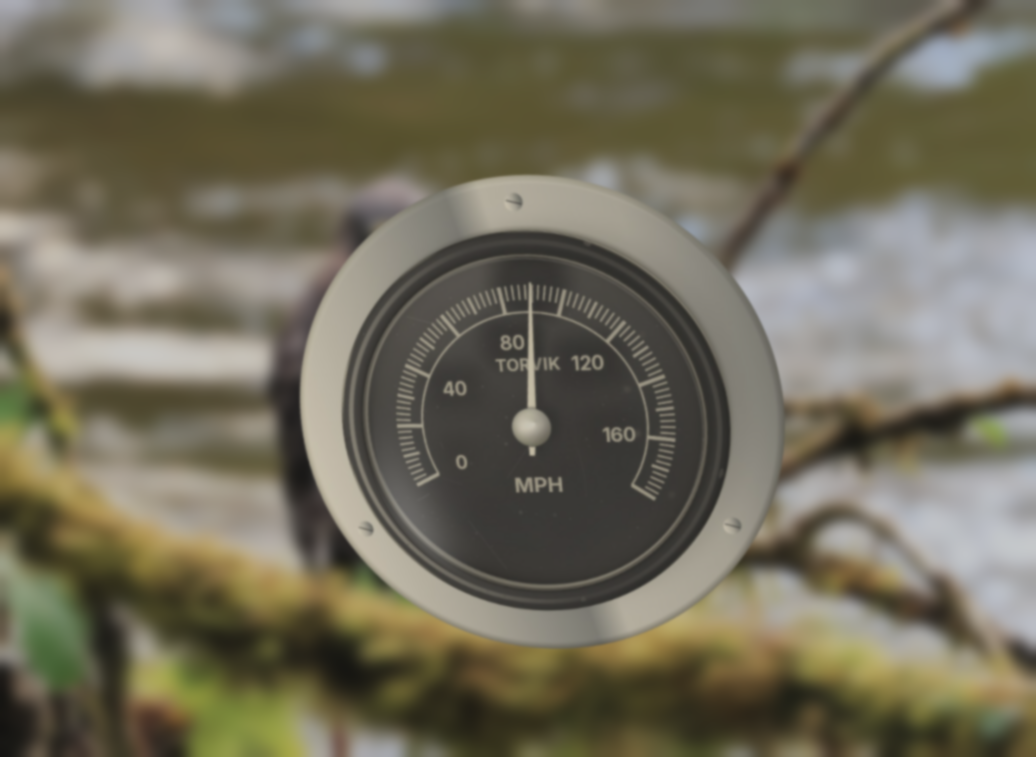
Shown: **90** mph
